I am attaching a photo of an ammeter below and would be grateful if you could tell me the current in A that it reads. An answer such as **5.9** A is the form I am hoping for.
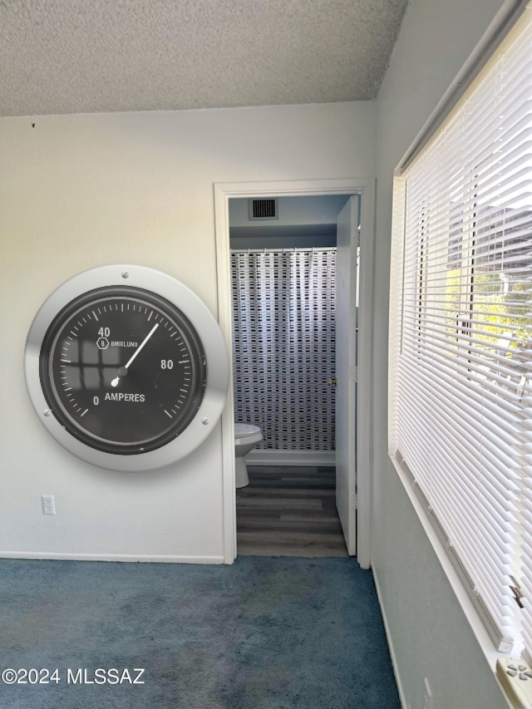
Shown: **64** A
